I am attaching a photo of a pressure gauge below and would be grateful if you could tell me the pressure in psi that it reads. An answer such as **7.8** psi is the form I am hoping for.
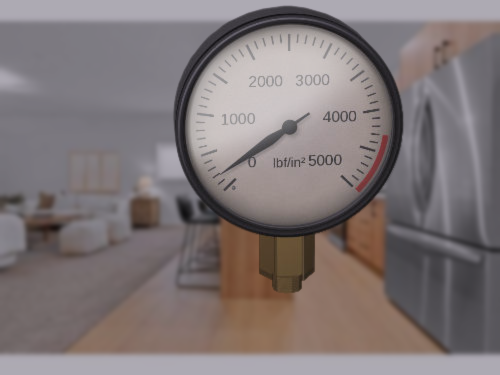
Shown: **200** psi
